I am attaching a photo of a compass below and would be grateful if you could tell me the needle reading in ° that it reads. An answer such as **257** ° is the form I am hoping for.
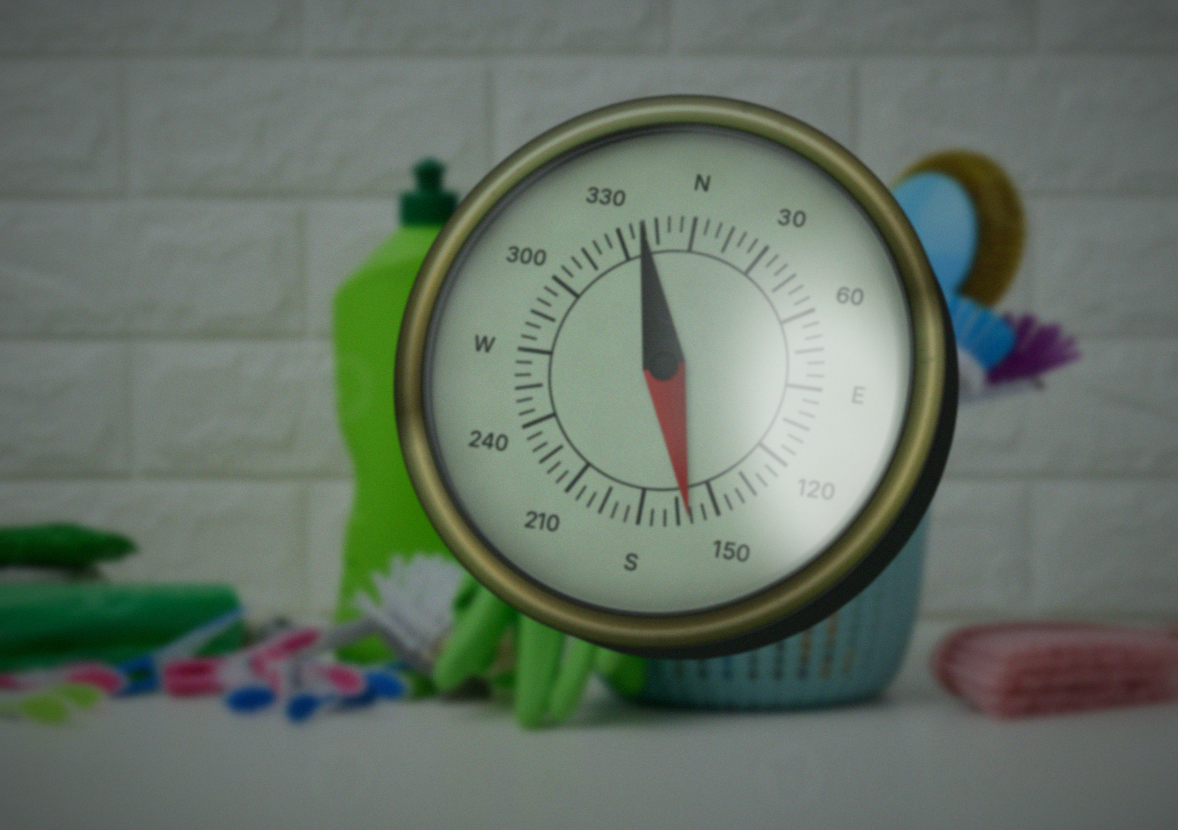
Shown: **160** °
